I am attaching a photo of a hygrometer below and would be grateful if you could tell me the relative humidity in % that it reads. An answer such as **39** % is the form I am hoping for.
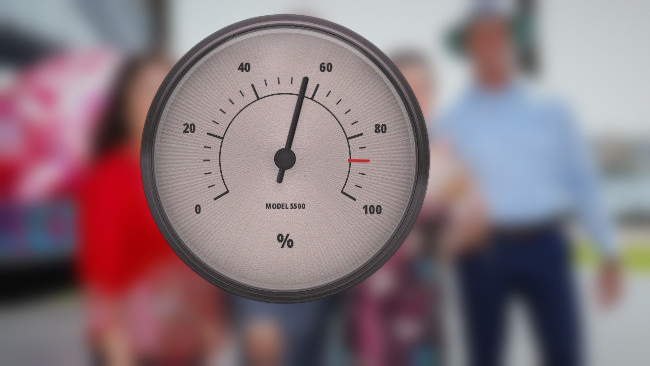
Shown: **56** %
